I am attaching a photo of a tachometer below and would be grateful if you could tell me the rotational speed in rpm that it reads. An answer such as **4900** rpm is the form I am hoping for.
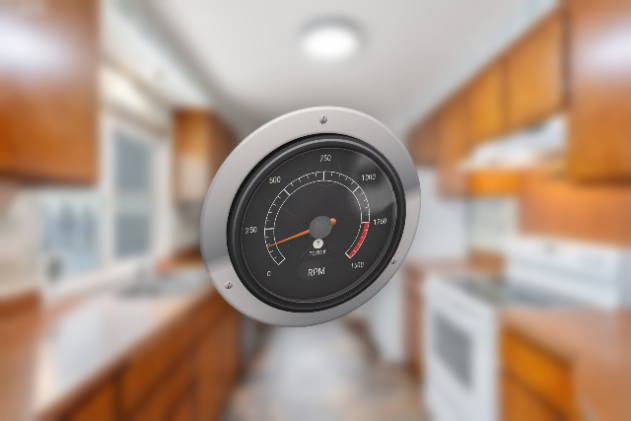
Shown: **150** rpm
